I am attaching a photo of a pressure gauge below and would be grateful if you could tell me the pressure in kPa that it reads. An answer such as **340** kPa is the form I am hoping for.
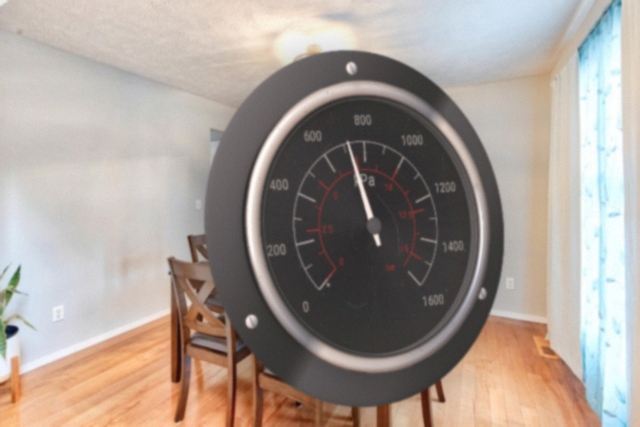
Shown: **700** kPa
